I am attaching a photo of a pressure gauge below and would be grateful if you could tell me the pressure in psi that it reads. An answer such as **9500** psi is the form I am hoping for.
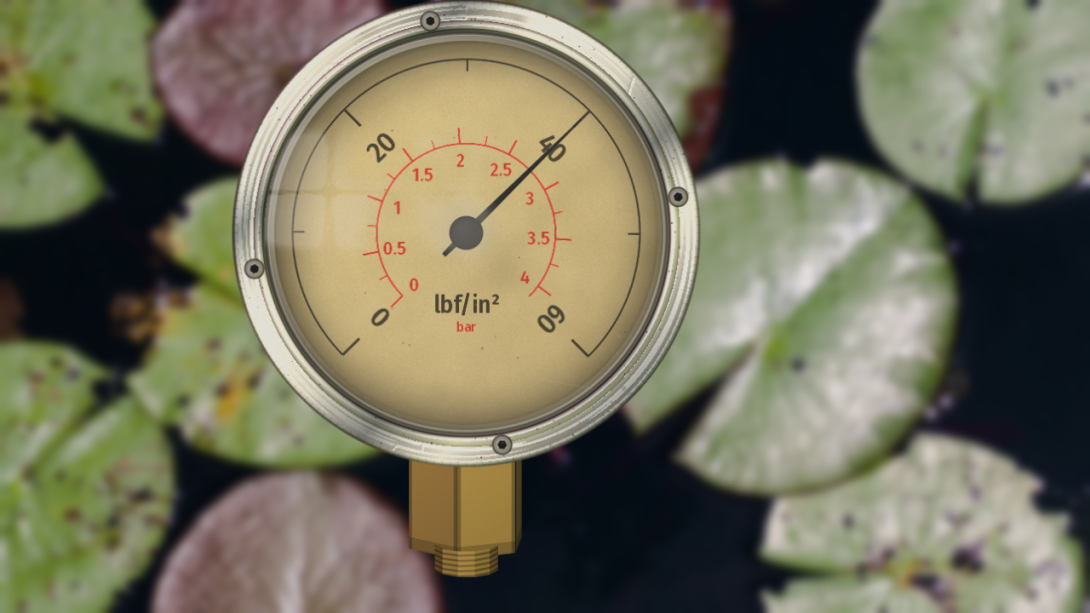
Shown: **40** psi
